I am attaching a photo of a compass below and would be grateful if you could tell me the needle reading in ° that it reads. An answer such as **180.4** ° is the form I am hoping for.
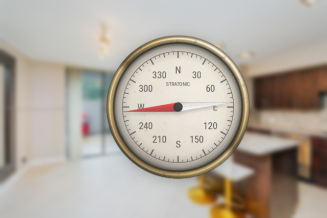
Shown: **265** °
